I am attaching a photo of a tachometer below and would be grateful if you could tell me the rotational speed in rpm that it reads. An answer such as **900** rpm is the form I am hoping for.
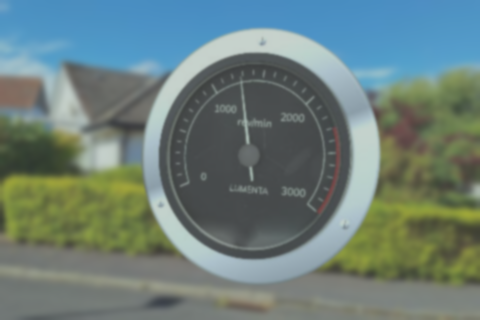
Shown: **1300** rpm
